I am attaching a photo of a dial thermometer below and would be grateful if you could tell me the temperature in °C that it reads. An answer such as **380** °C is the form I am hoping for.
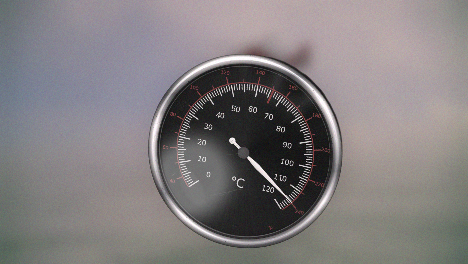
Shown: **115** °C
